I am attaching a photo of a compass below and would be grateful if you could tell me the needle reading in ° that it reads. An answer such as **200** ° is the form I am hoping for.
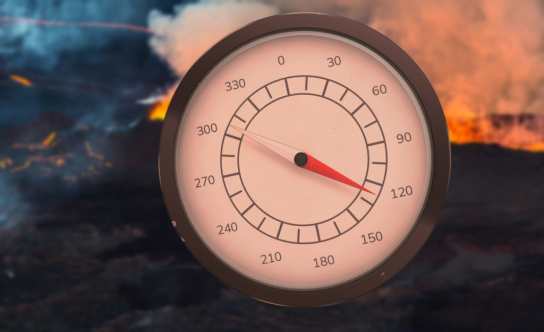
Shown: **127.5** °
